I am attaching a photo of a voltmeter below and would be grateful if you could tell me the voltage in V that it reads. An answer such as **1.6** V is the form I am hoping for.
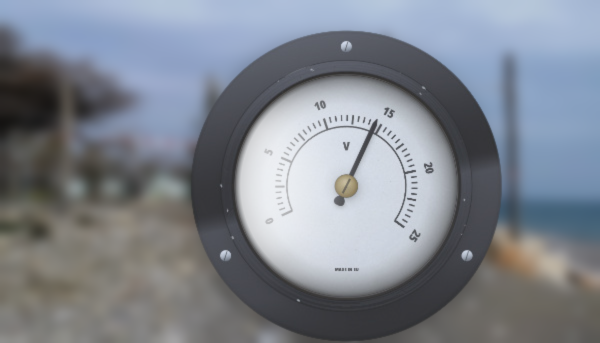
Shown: **14.5** V
